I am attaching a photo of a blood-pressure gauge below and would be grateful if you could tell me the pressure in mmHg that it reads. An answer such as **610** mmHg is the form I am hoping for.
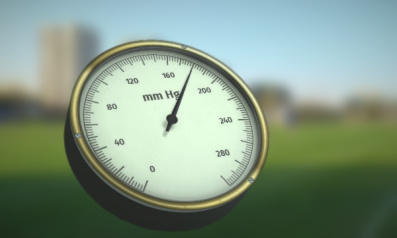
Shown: **180** mmHg
